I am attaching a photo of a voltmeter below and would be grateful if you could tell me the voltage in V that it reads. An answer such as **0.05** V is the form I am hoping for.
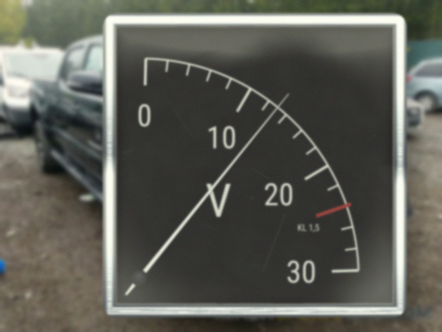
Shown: **13** V
